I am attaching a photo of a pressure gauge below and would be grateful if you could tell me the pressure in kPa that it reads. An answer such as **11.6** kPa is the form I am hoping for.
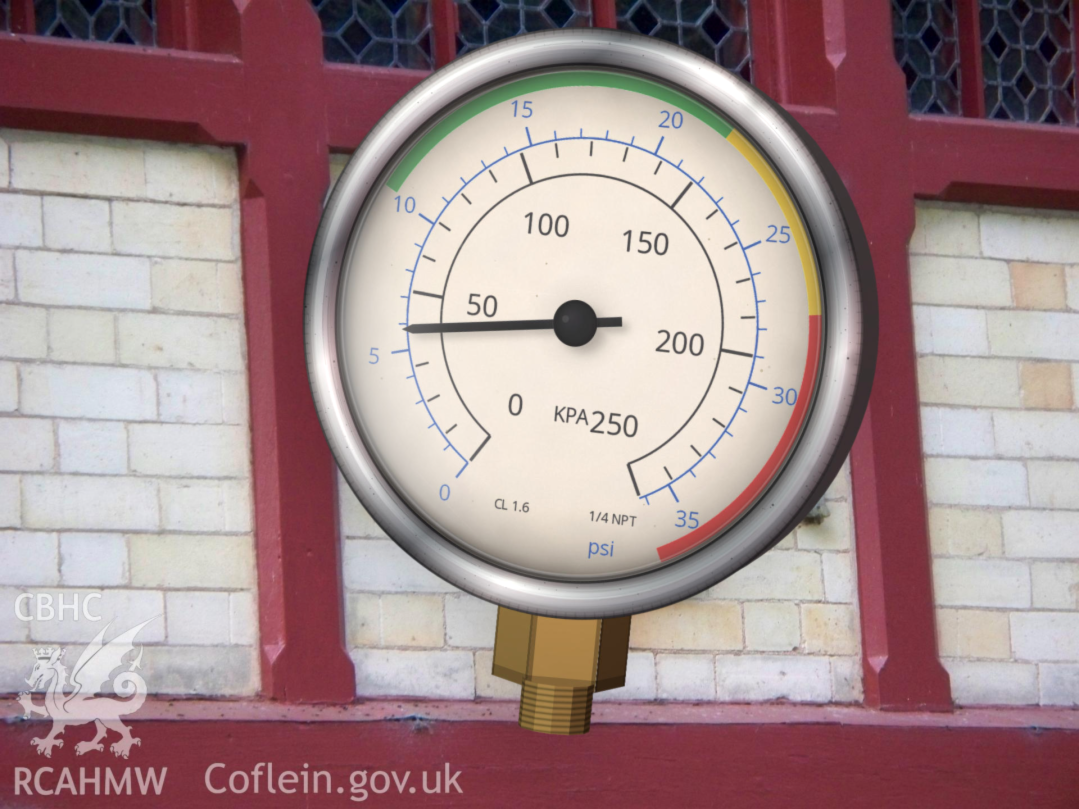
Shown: **40** kPa
